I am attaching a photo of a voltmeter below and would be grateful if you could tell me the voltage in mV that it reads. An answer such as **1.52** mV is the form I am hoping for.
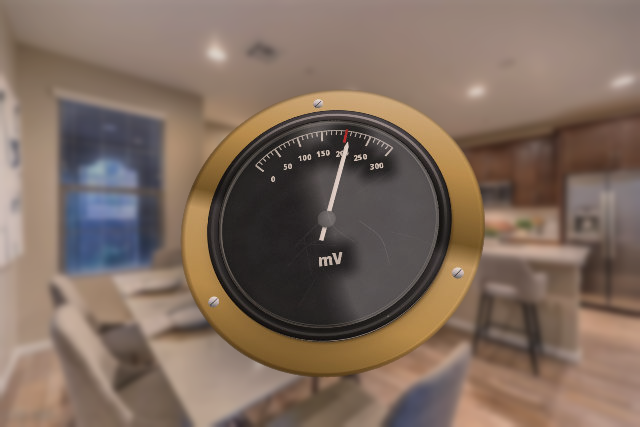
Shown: **210** mV
